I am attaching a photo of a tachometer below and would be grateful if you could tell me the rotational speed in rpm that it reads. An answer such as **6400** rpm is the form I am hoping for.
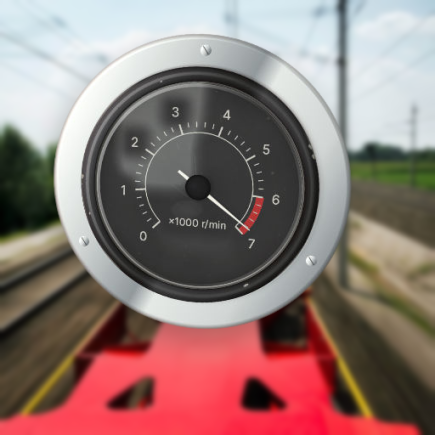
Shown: **6800** rpm
